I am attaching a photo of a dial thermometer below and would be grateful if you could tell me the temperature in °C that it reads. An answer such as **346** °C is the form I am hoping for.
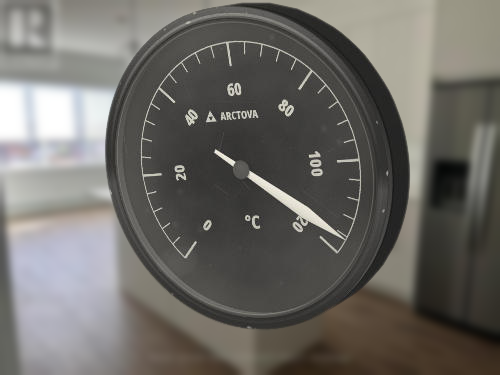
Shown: **116** °C
